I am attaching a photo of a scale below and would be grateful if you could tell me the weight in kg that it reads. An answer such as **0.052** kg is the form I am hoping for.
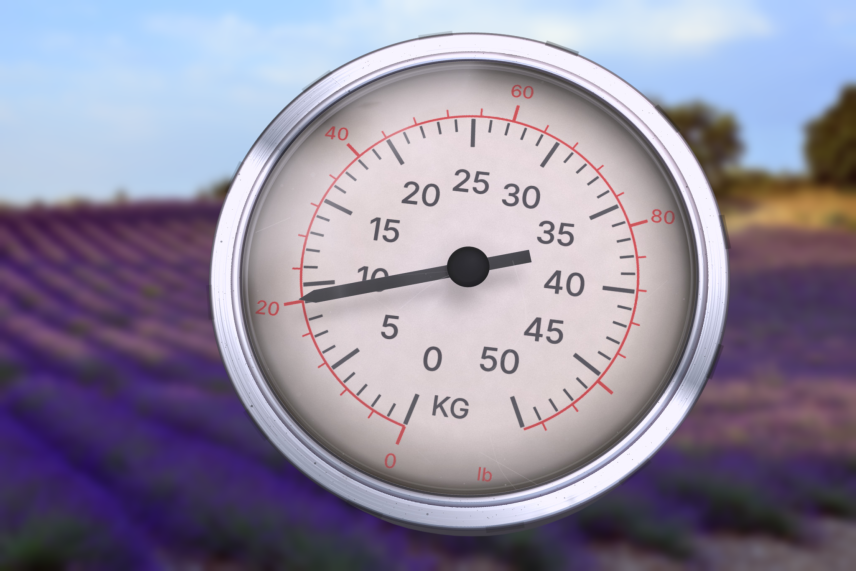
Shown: **9** kg
